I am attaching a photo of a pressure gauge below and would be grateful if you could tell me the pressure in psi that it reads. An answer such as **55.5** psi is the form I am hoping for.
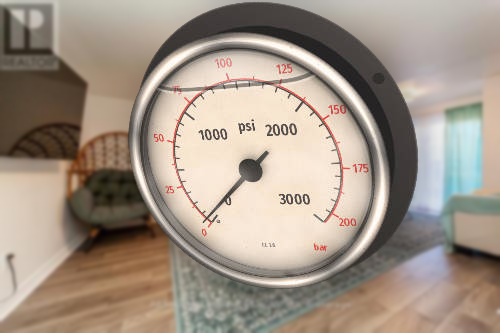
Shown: **50** psi
